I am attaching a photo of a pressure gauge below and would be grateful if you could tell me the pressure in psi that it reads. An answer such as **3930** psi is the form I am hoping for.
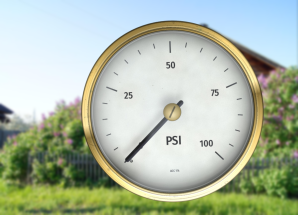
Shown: **0** psi
